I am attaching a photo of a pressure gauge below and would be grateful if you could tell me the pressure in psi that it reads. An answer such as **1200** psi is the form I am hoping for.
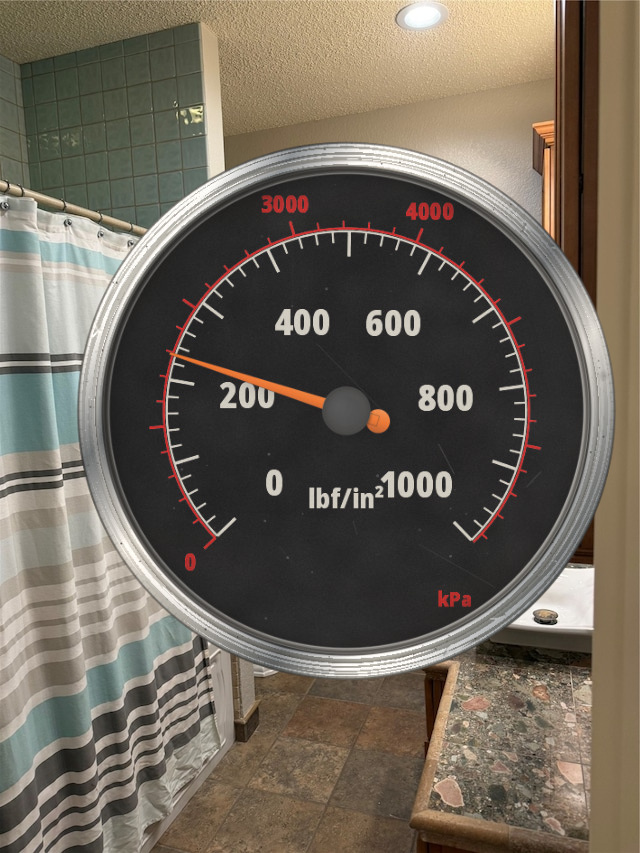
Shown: **230** psi
